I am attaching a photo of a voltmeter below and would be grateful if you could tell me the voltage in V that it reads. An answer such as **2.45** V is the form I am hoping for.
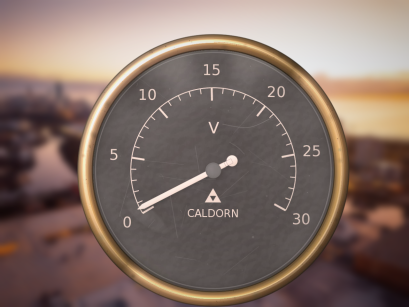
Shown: **0.5** V
